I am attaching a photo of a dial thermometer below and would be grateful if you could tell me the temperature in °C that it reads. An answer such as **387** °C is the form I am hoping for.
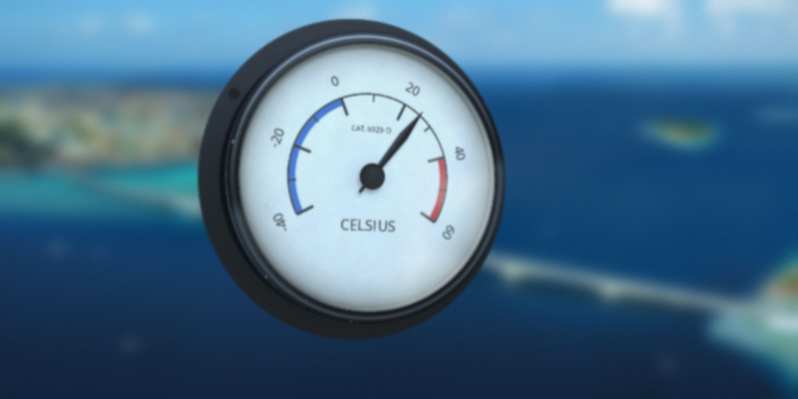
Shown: **25** °C
